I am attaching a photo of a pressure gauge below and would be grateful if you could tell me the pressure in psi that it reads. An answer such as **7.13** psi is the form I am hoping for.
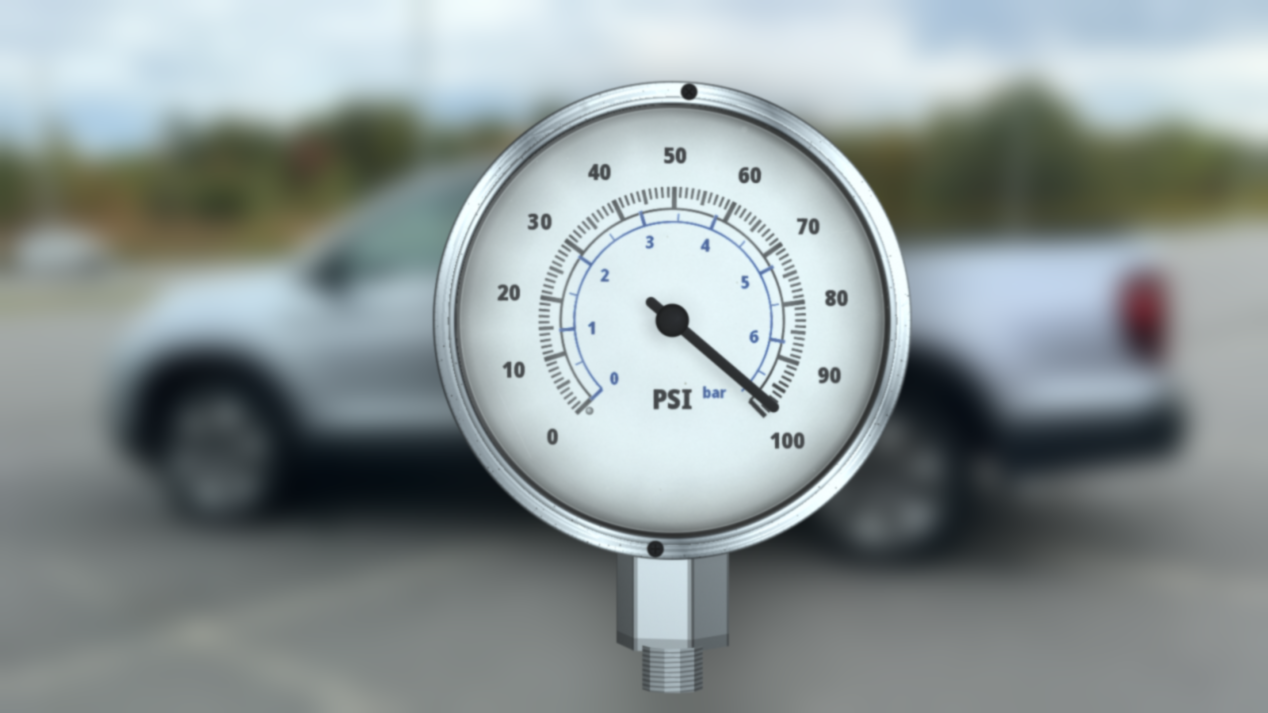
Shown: **98** psi
